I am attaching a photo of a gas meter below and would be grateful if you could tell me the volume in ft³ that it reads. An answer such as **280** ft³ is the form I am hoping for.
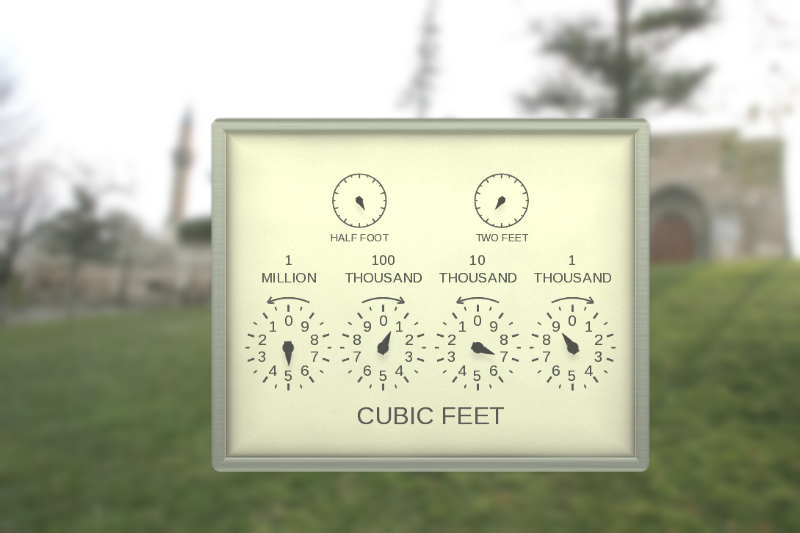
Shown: **506900** ft³
